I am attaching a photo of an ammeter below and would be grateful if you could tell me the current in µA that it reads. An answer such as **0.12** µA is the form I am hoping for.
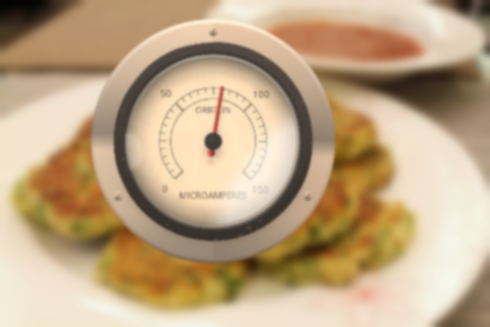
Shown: **80** µA
